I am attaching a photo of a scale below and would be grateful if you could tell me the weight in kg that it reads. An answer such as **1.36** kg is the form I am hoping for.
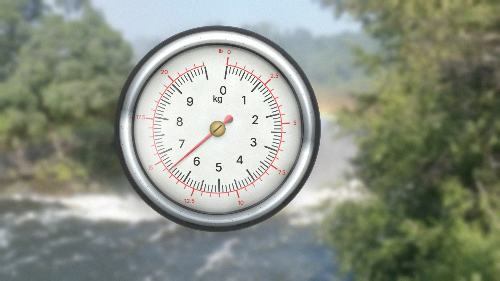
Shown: **6.5** kg
